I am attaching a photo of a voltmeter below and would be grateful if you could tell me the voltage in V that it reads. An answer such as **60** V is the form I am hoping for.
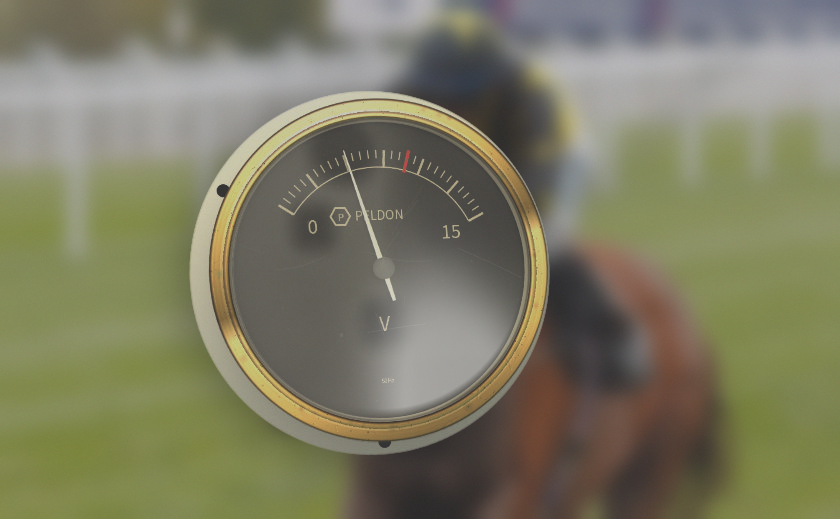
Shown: **5** V
